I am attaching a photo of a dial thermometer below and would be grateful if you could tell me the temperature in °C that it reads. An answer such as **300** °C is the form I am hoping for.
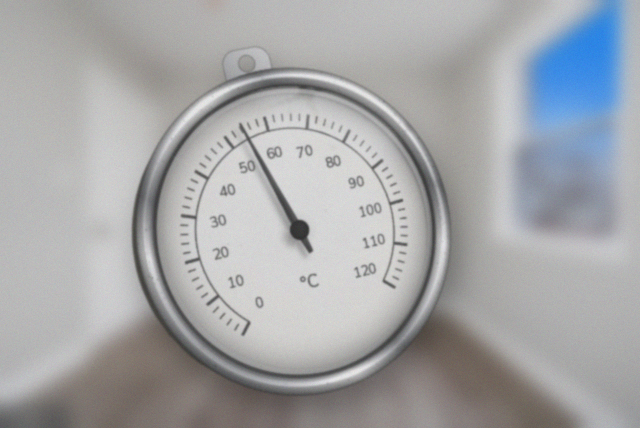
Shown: **54** °C
